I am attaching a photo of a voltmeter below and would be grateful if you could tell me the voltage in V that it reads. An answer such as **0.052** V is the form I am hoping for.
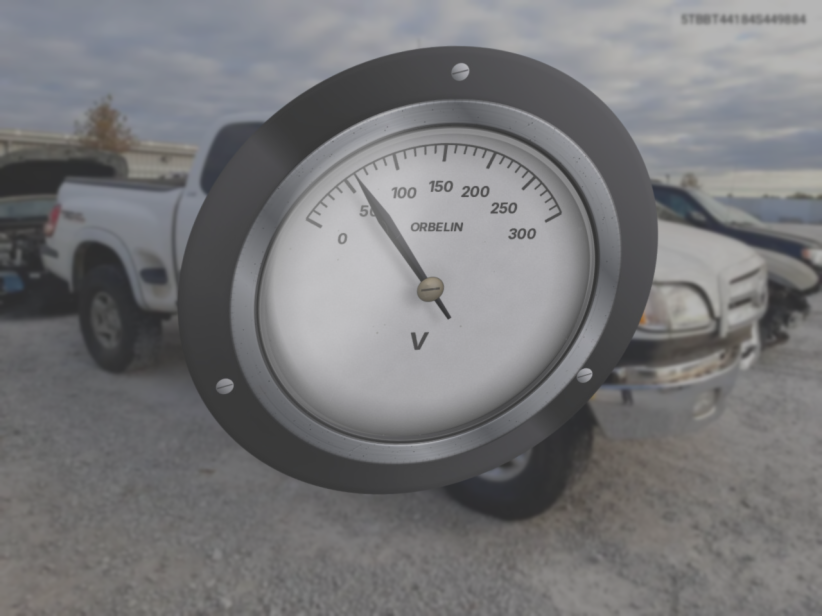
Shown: **60** V
